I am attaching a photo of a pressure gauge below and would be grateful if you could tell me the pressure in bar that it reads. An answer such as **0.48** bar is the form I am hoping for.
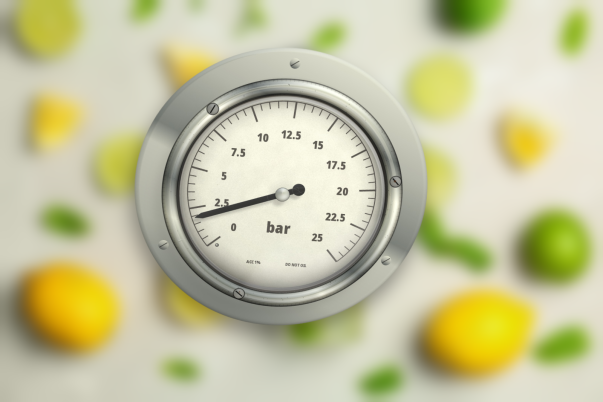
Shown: **2** bar
